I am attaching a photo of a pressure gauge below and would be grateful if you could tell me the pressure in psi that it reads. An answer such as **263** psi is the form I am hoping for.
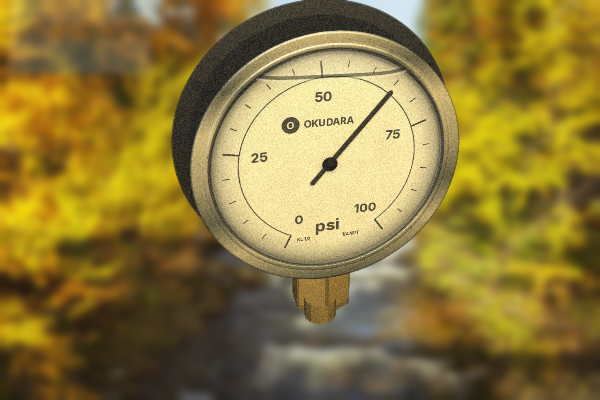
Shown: **65** psi
